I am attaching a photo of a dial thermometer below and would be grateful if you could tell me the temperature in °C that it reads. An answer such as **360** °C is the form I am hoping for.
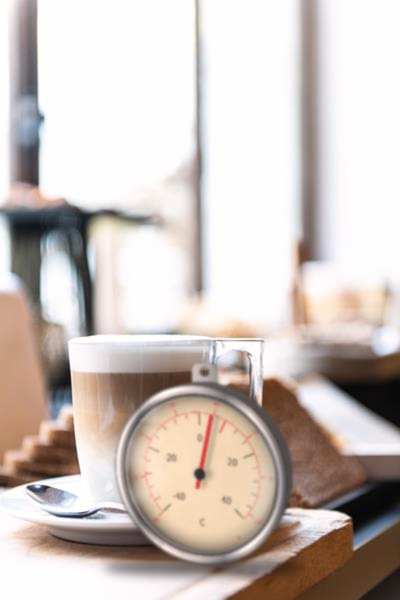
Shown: **4** °C
